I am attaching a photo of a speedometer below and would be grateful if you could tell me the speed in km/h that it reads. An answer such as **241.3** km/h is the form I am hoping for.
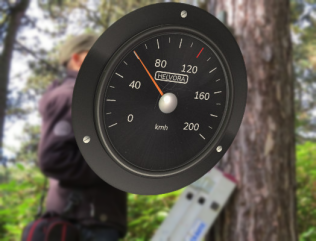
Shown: **60** km/h
